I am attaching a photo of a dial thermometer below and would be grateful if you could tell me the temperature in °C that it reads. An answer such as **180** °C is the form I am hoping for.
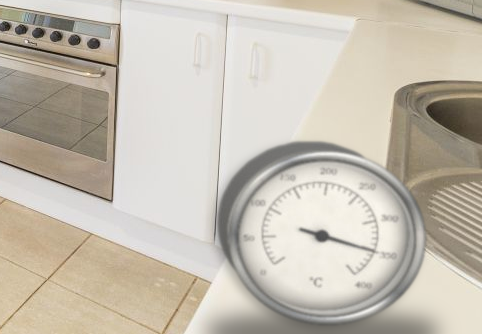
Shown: **350** °C
